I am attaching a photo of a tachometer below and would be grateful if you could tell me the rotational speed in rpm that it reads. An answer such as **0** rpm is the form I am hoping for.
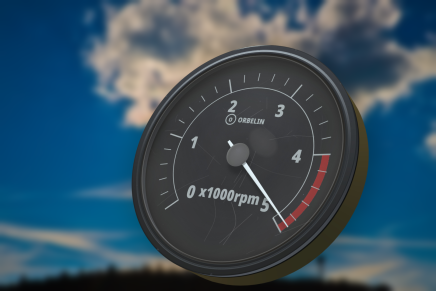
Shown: **4900** rpm
